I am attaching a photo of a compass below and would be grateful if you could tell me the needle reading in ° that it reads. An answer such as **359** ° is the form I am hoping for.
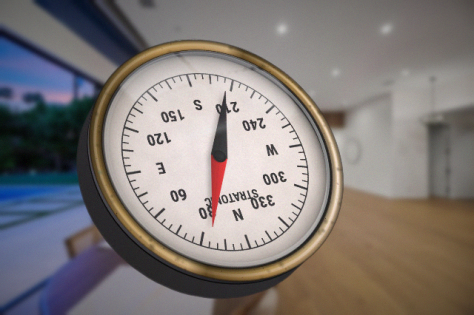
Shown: **25** °
